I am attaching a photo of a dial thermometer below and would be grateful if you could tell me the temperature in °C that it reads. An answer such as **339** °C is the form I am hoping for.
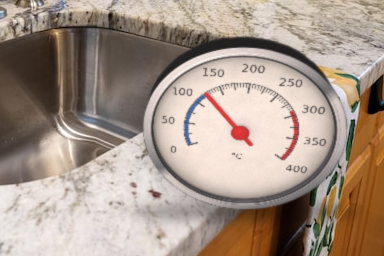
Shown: **125** °C
